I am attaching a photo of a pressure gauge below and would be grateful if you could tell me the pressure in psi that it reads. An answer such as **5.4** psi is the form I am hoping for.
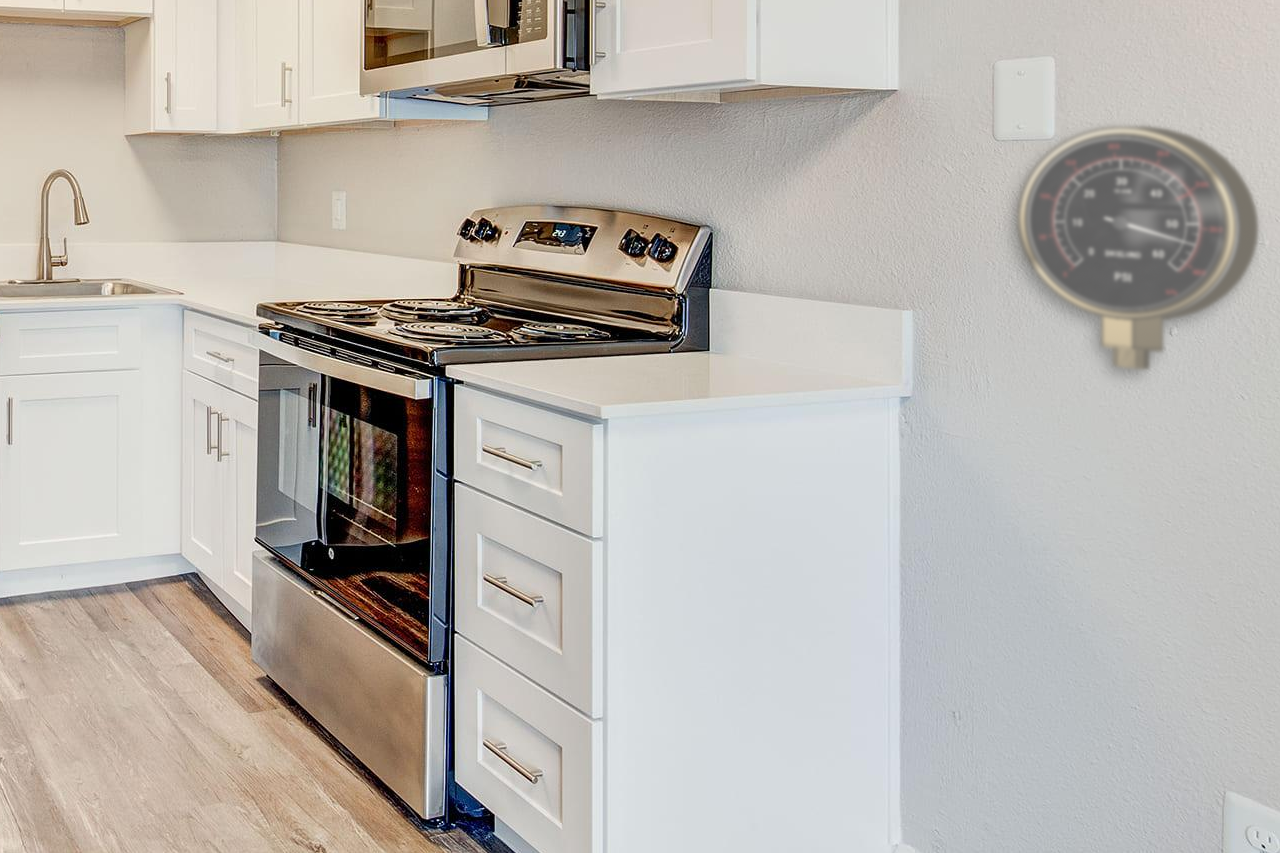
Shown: **54** psi
